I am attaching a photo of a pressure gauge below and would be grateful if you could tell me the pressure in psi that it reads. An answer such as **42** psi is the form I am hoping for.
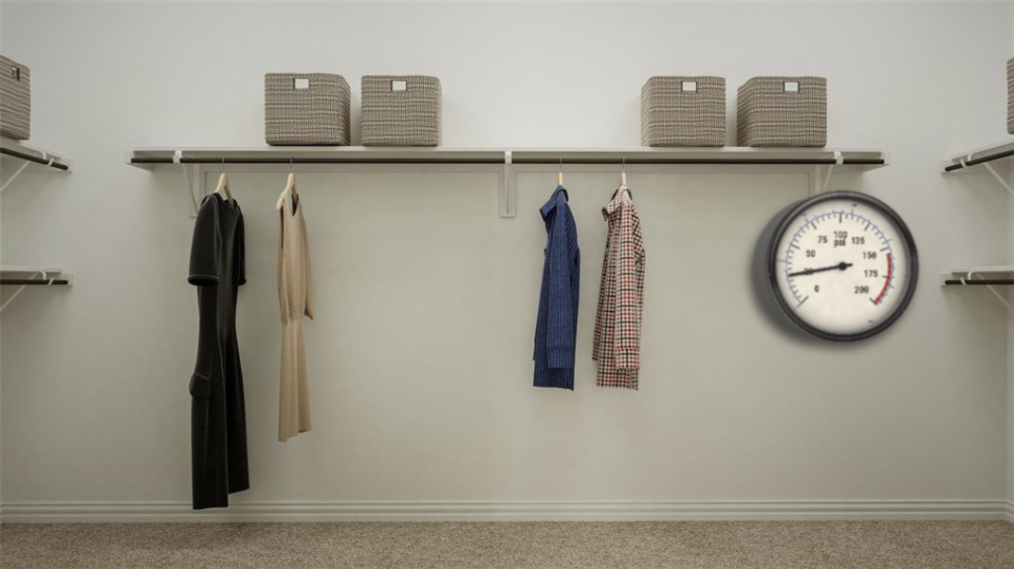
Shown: **25** psi
